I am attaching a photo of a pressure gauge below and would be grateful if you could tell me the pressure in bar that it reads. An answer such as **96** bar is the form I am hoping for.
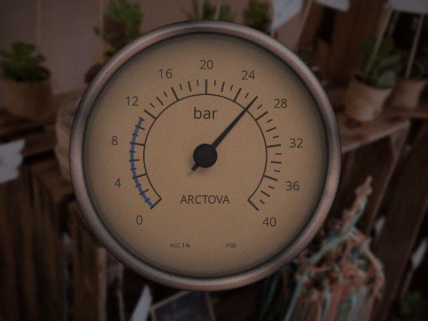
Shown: **26** bar
